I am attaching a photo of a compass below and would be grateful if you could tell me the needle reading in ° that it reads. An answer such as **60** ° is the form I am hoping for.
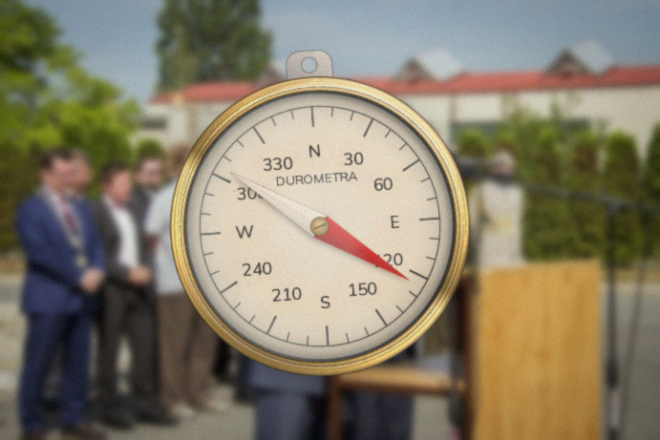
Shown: **125** °
